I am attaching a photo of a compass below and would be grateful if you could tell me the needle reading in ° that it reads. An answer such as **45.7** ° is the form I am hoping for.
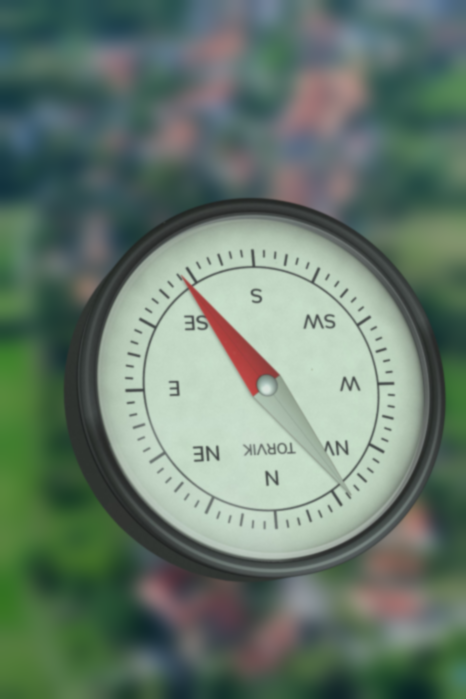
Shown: **145** °
